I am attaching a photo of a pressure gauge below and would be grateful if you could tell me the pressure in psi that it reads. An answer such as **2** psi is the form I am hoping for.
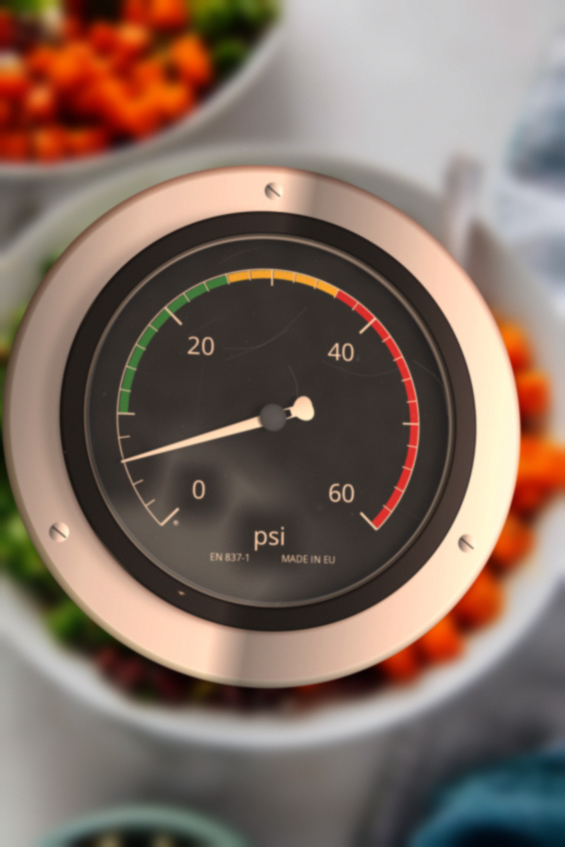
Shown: **6** psi
